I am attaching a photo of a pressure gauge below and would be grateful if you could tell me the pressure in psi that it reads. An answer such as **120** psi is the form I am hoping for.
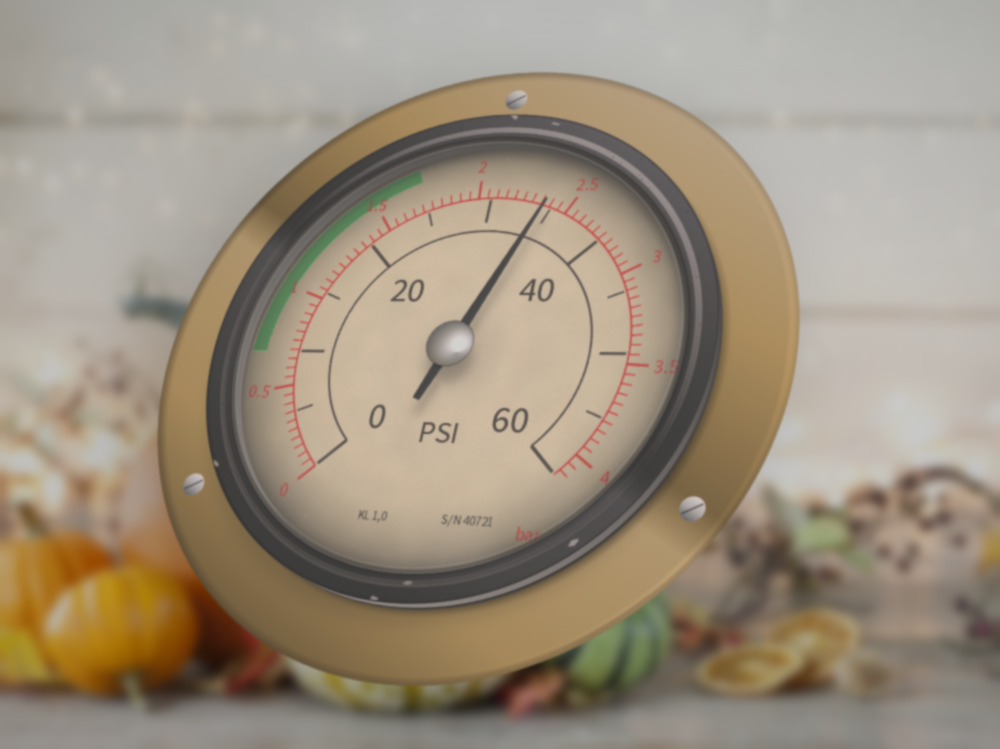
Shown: **35** psi
